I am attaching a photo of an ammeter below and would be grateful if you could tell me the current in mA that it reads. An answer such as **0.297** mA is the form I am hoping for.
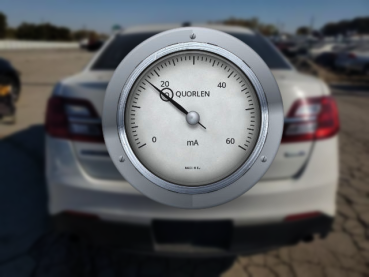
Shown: **17** mA
